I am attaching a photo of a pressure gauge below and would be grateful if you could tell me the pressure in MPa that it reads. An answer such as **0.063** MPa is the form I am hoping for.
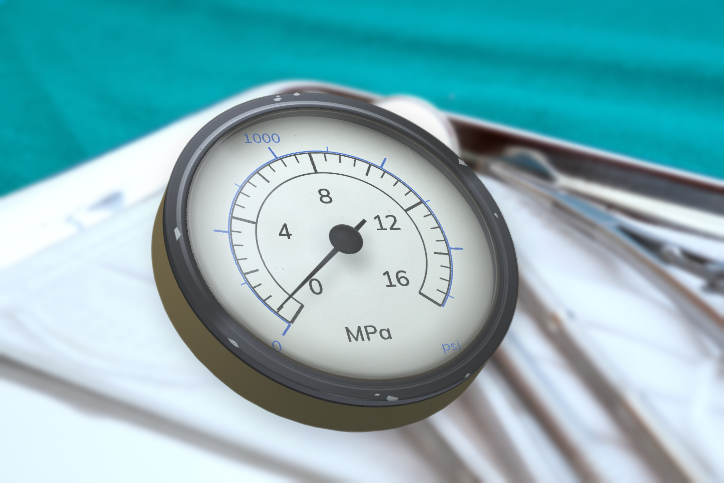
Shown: **0.5** MPa
